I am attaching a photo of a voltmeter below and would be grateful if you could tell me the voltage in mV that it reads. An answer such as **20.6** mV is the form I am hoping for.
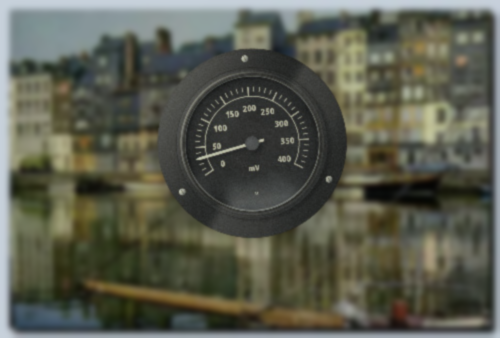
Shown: **30** mV
